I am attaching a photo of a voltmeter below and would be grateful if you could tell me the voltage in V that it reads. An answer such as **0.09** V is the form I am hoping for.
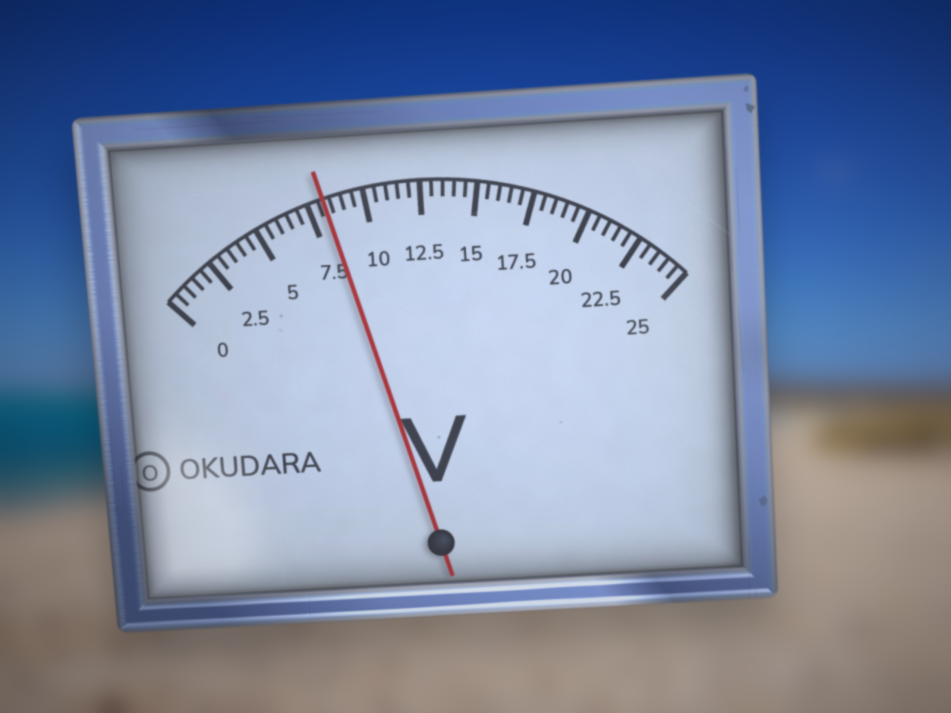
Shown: **8.25** V
